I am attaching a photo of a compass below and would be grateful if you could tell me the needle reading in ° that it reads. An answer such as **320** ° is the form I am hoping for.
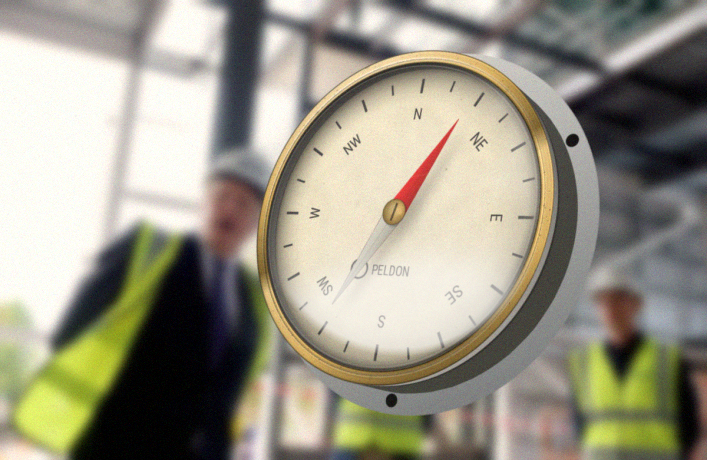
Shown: **30** °
